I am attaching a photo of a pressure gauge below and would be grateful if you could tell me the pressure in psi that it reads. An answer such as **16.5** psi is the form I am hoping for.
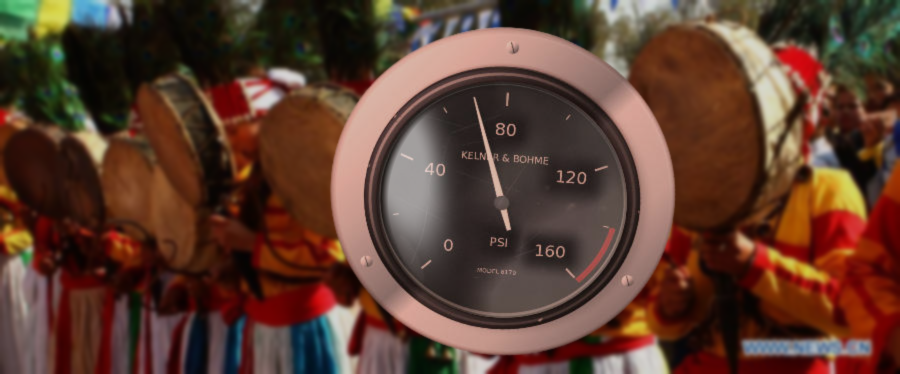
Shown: **70** psi
